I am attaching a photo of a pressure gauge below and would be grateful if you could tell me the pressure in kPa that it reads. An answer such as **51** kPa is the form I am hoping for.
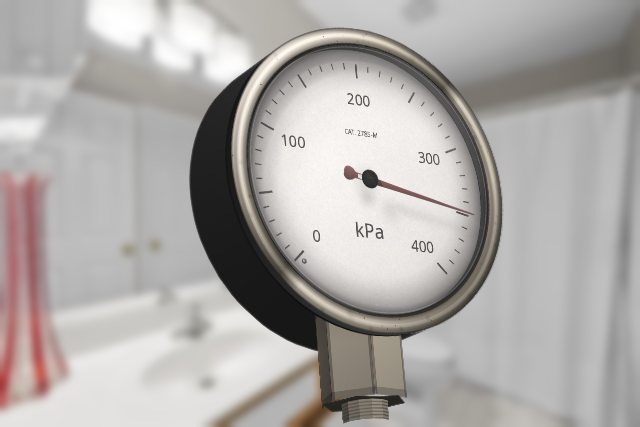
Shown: **350** kPa
